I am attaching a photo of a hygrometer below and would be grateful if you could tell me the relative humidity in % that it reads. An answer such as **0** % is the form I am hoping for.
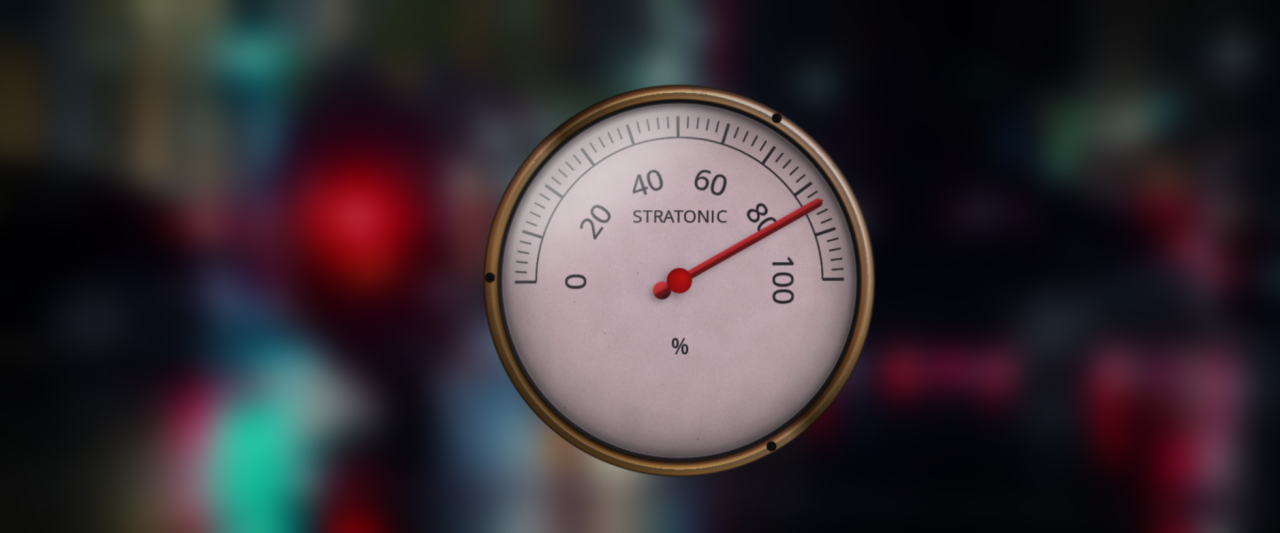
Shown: **84** %
